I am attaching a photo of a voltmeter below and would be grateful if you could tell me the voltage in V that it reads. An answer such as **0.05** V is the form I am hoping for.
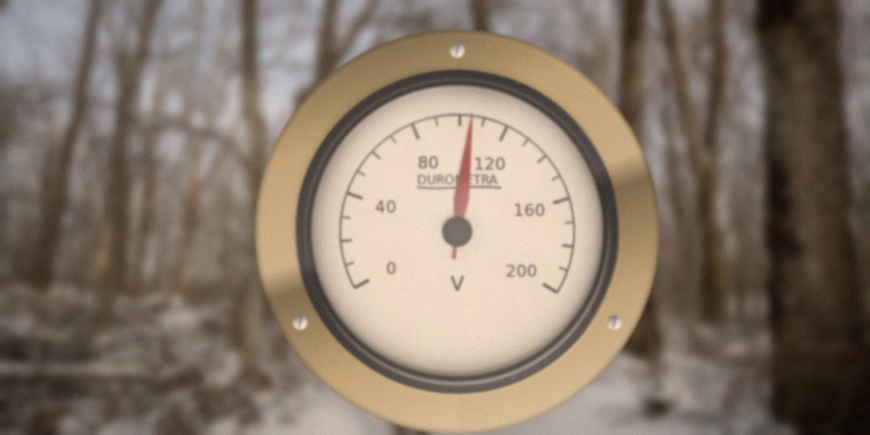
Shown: **105** V
